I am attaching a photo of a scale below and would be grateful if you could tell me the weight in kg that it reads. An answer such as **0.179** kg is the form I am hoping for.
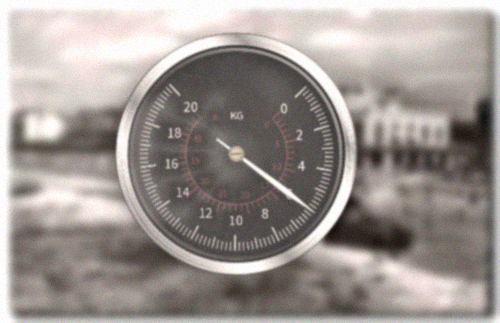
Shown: **6** kg
